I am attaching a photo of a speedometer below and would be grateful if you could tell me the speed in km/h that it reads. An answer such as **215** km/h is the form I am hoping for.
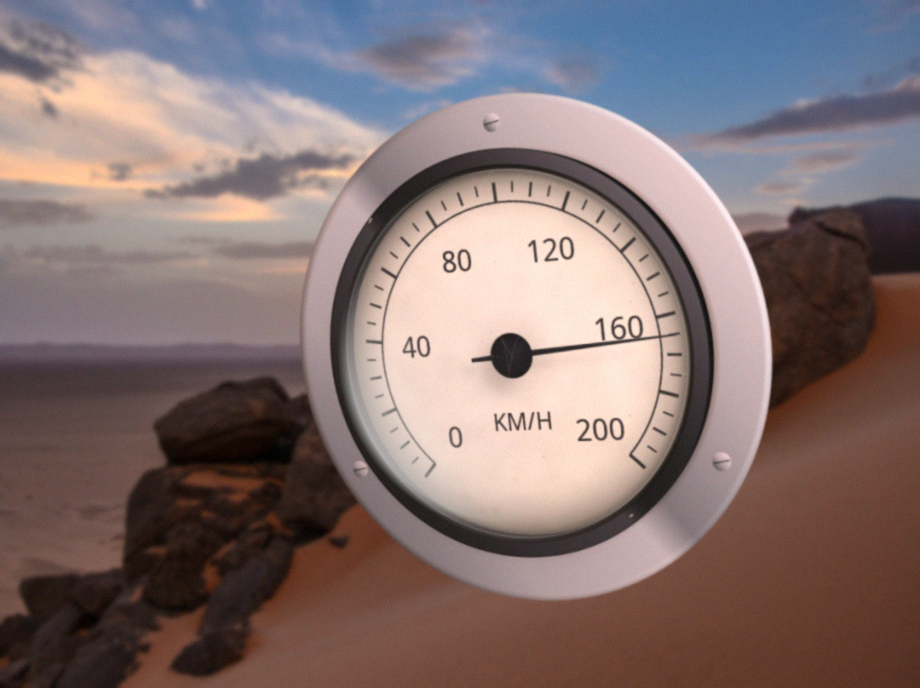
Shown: **165** km/h
